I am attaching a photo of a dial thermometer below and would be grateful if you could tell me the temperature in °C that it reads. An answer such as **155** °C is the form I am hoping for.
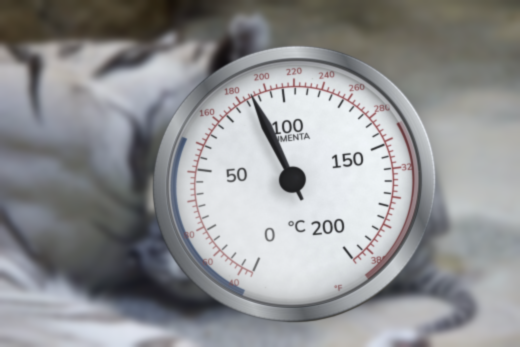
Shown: **87.5** °C
